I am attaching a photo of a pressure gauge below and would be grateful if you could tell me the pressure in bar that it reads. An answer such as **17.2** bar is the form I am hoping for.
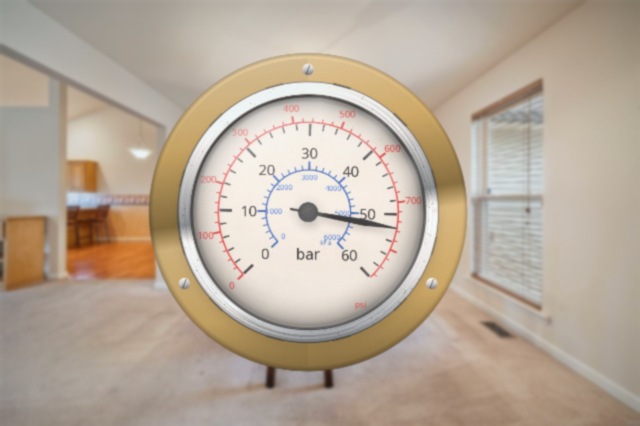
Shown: **52** bar
